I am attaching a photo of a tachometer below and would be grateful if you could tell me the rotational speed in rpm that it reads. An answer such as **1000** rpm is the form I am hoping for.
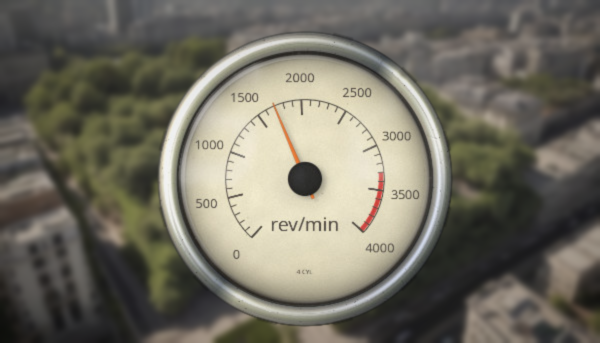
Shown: **1700** rpm
